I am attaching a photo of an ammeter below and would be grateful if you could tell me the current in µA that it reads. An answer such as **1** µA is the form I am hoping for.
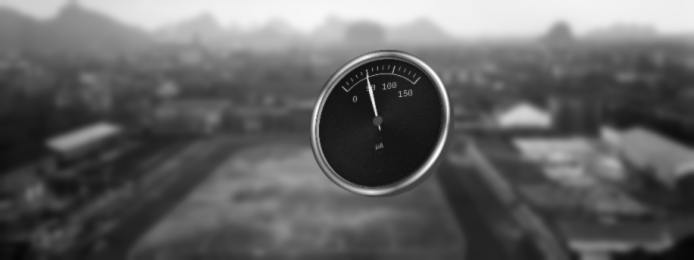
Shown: **50** µA
